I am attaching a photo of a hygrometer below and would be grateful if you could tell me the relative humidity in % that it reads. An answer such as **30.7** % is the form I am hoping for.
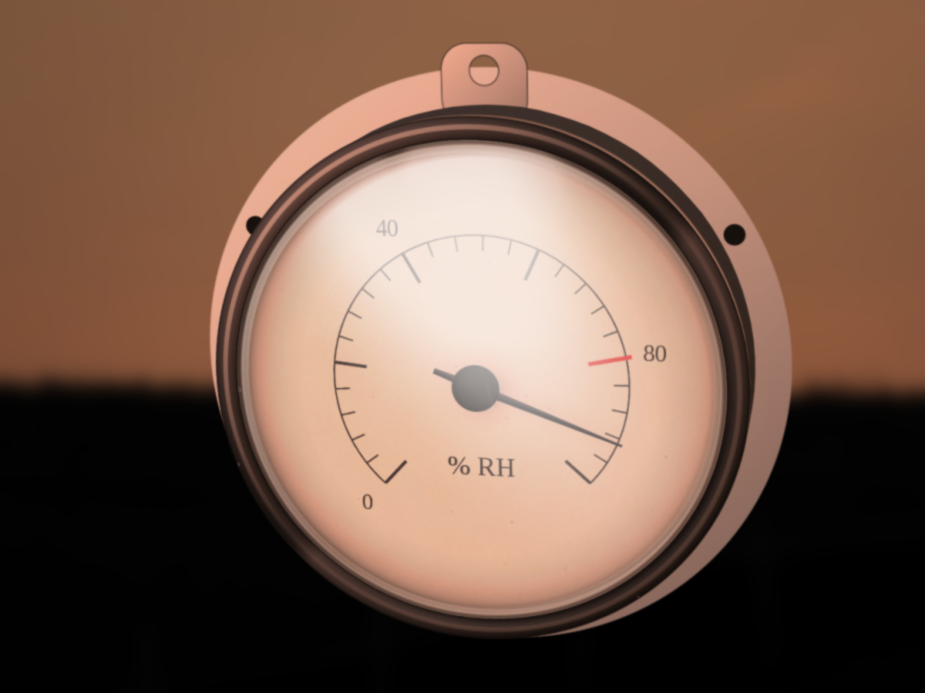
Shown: **92** %
